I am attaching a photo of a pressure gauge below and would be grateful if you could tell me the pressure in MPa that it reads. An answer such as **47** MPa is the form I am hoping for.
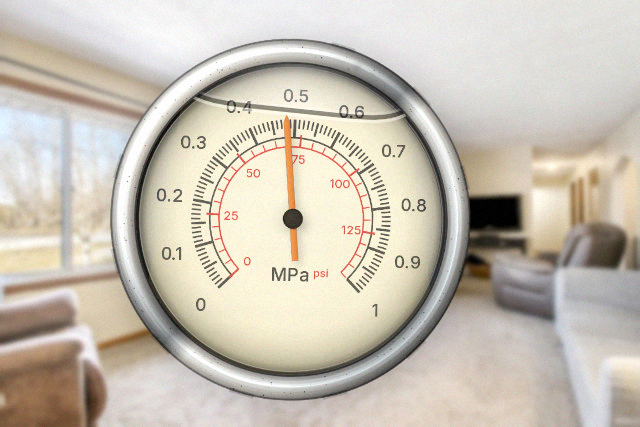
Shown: **0.48** MPa
